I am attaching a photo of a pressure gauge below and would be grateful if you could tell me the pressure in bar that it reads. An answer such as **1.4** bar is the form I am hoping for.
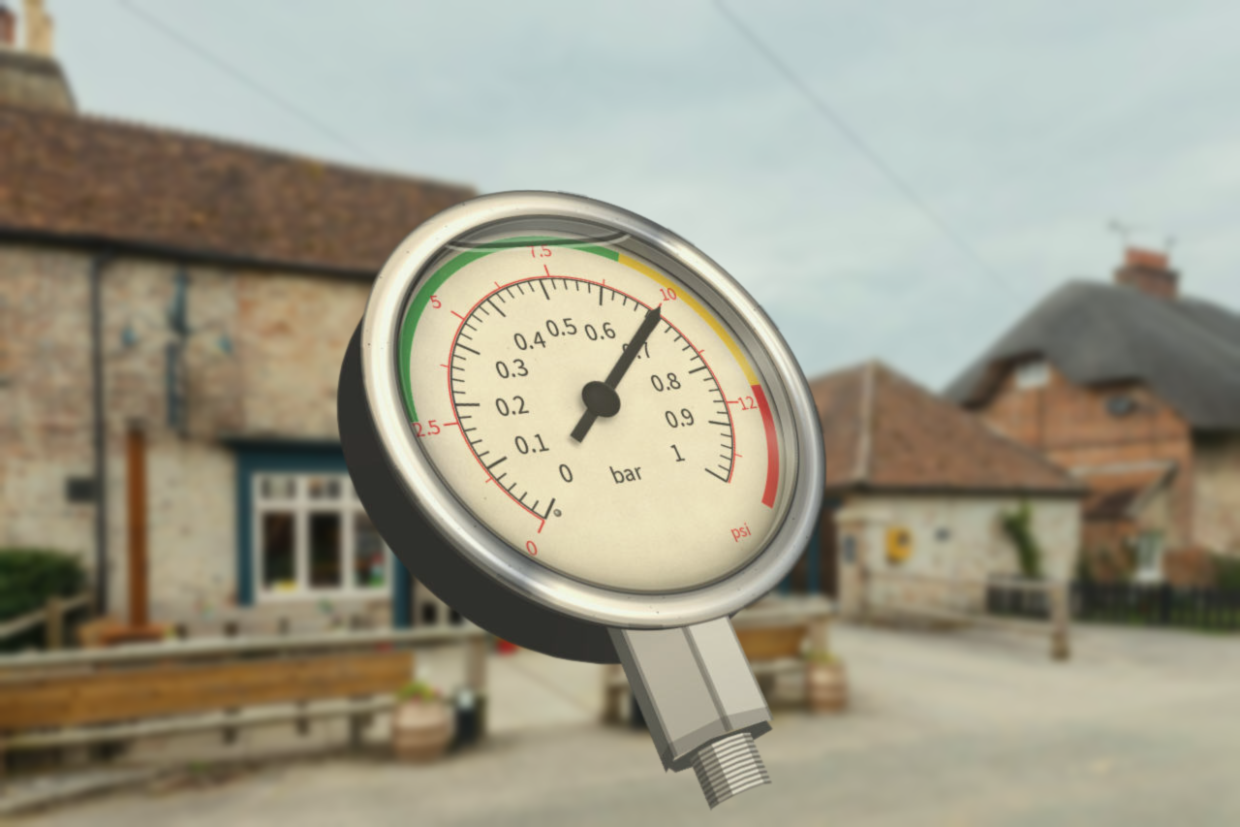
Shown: **0.69** bar
